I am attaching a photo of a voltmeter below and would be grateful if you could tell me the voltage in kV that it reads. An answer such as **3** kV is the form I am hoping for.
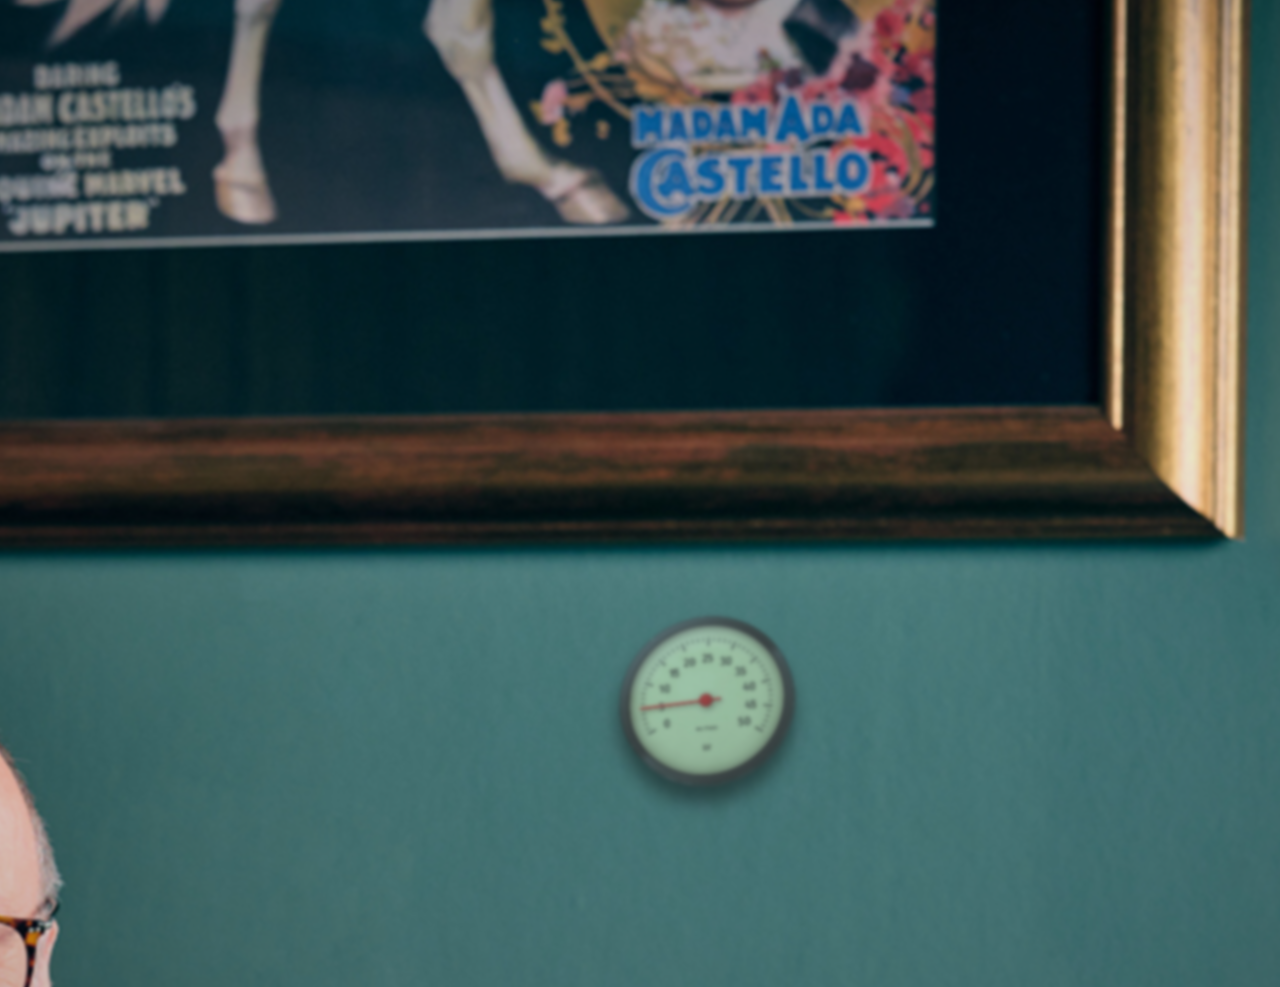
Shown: **5** kV
